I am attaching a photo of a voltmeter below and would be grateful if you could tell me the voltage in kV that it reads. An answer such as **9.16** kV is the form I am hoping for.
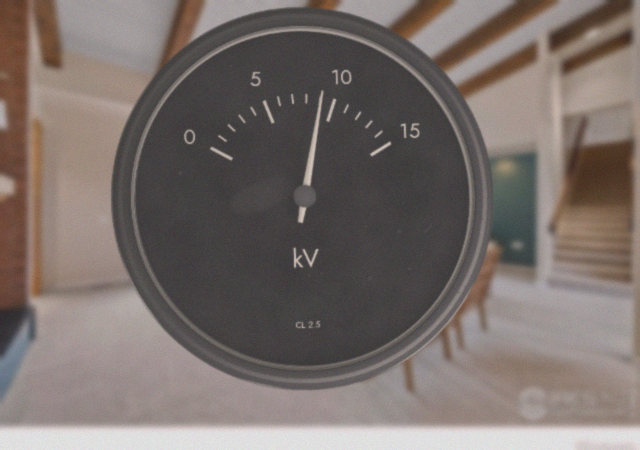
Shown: **9** kV
